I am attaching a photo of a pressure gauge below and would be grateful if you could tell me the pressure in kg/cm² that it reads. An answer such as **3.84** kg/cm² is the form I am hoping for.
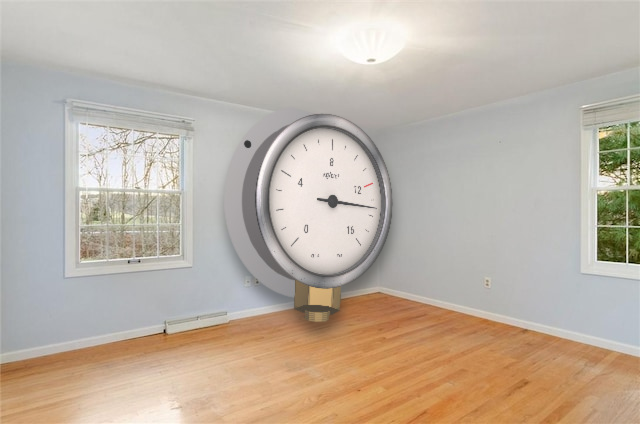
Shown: **13.5** kg/cm²
